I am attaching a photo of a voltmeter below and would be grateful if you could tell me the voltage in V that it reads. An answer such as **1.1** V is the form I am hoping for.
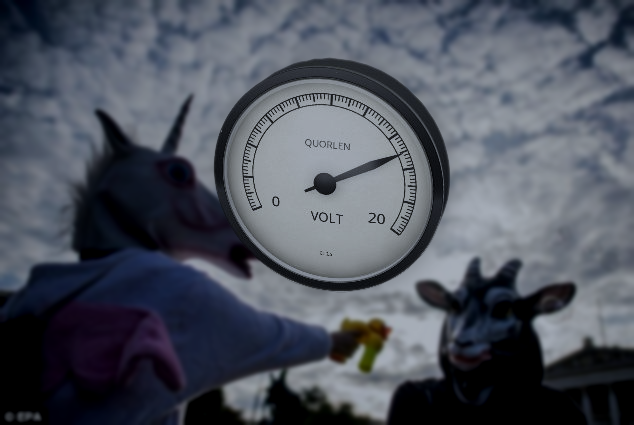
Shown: **15** V
